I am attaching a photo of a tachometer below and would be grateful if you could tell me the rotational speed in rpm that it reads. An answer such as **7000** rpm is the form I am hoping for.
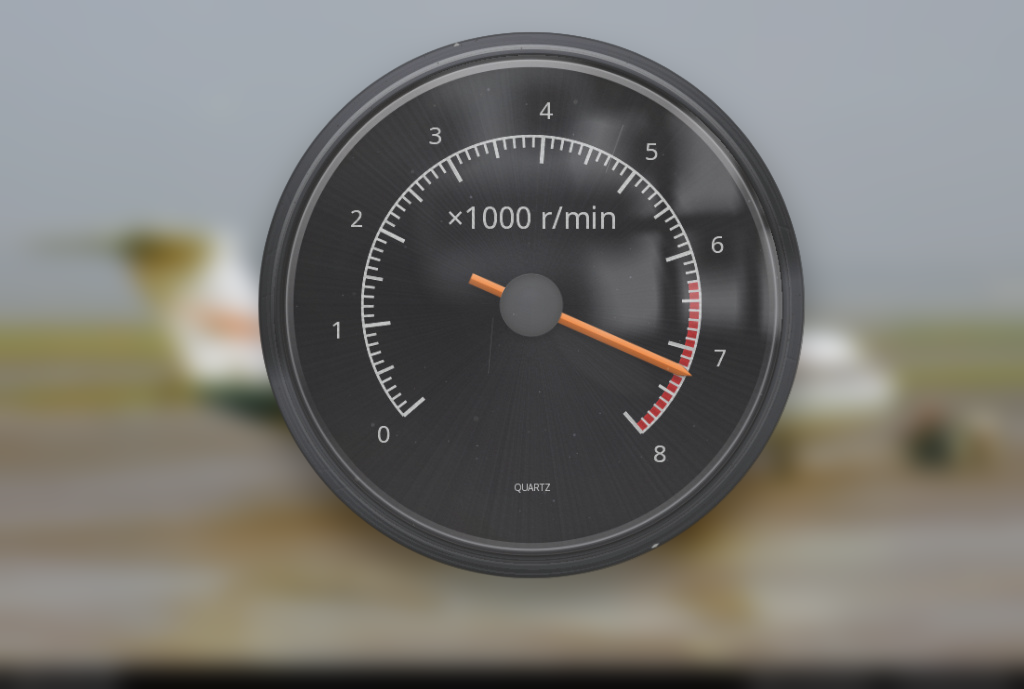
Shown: **7250** rpm
